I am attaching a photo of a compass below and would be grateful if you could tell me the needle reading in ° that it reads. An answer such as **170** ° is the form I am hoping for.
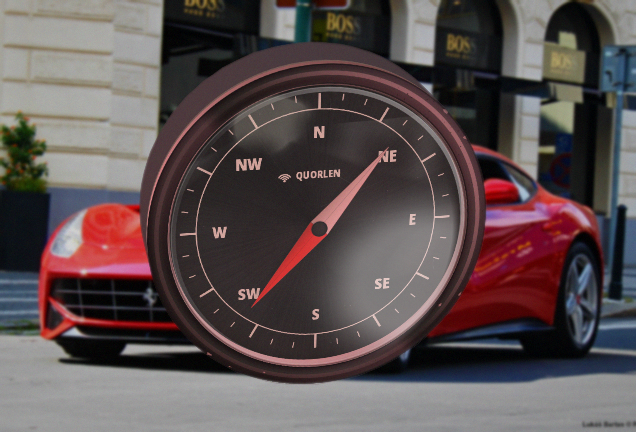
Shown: **220** °
